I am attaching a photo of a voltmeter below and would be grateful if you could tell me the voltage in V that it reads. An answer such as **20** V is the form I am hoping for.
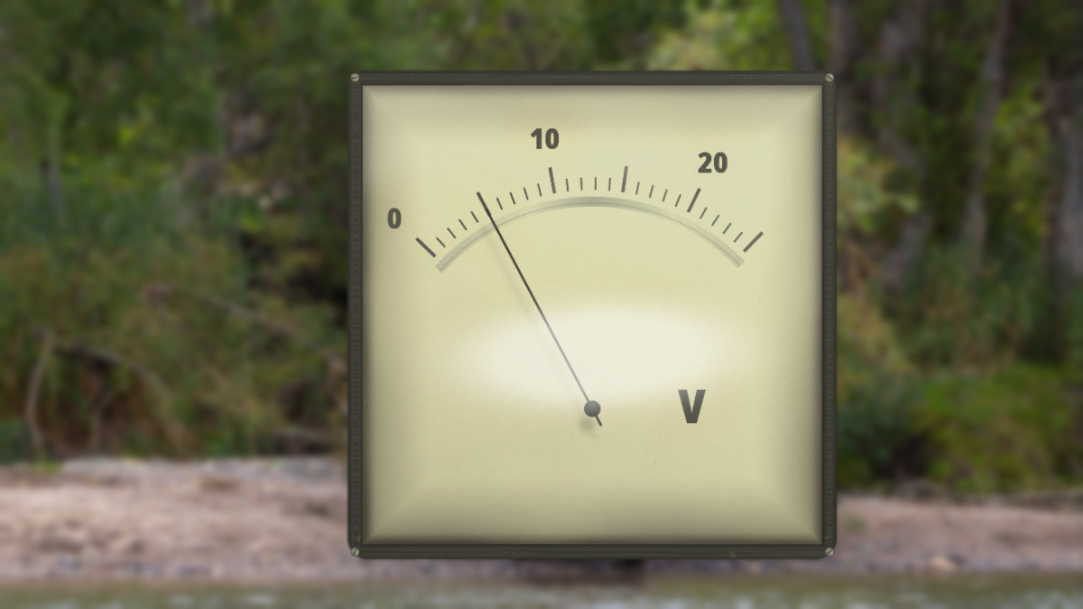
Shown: **5** V
